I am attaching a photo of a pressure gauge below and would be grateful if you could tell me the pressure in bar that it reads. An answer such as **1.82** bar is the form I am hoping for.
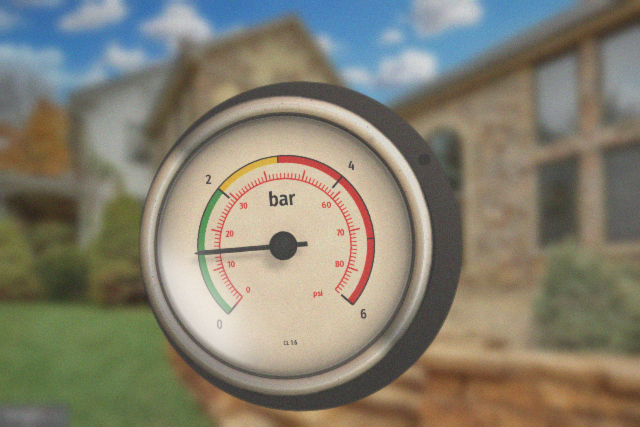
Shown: **1** bar
